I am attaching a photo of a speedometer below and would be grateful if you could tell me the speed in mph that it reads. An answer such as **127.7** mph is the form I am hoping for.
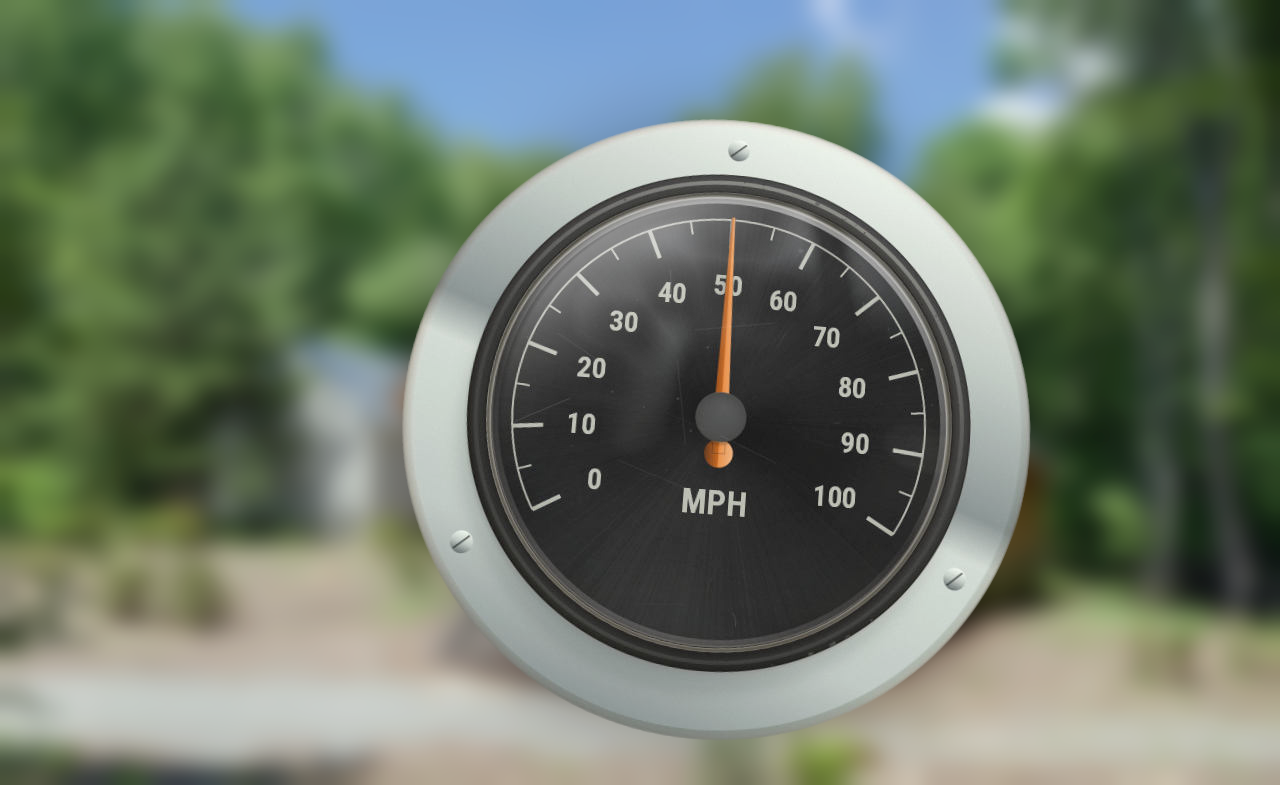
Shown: **50** mph
